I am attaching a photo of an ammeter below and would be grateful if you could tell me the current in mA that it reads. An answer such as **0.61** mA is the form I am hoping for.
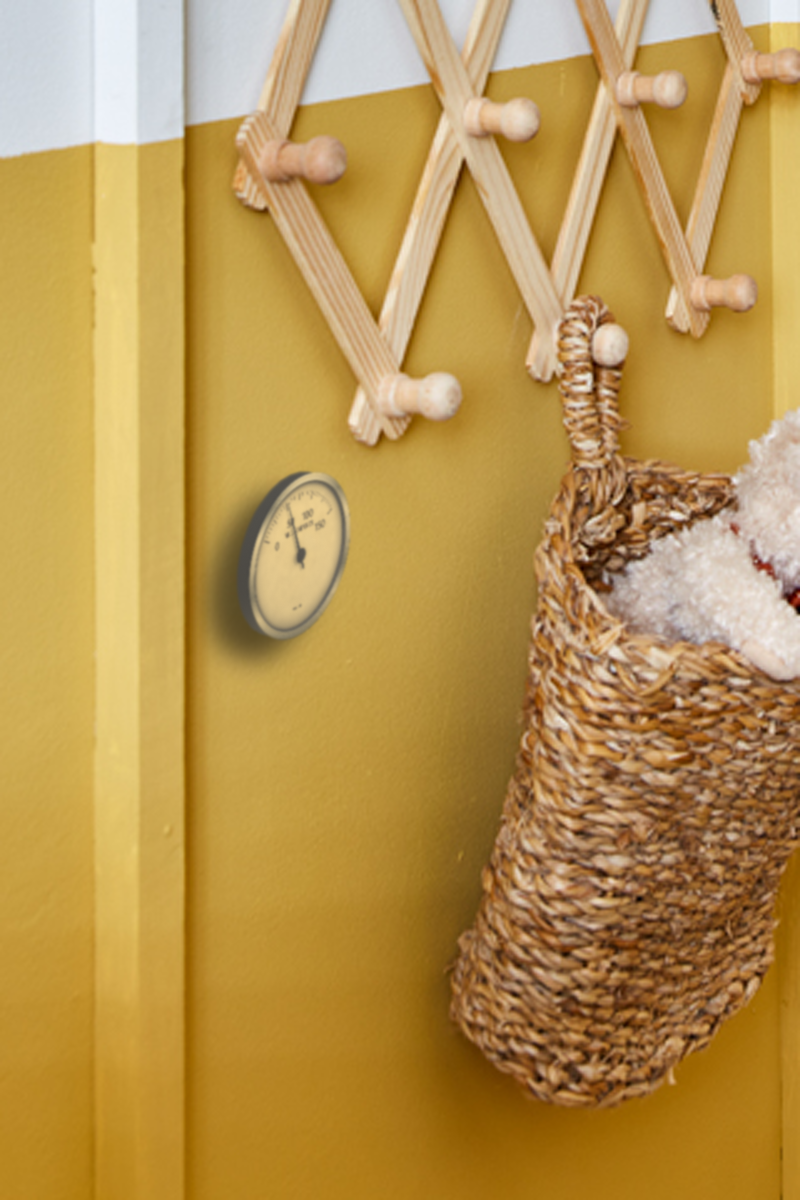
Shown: **50** mA
